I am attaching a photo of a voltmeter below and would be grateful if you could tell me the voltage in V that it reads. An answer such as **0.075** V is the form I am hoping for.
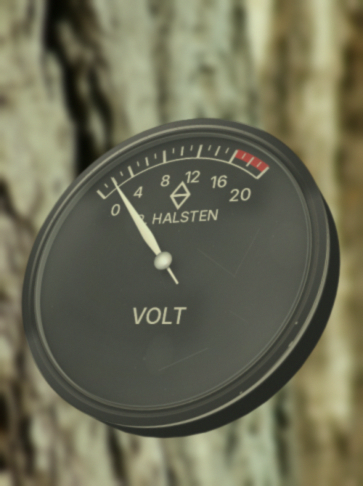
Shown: **2** V
